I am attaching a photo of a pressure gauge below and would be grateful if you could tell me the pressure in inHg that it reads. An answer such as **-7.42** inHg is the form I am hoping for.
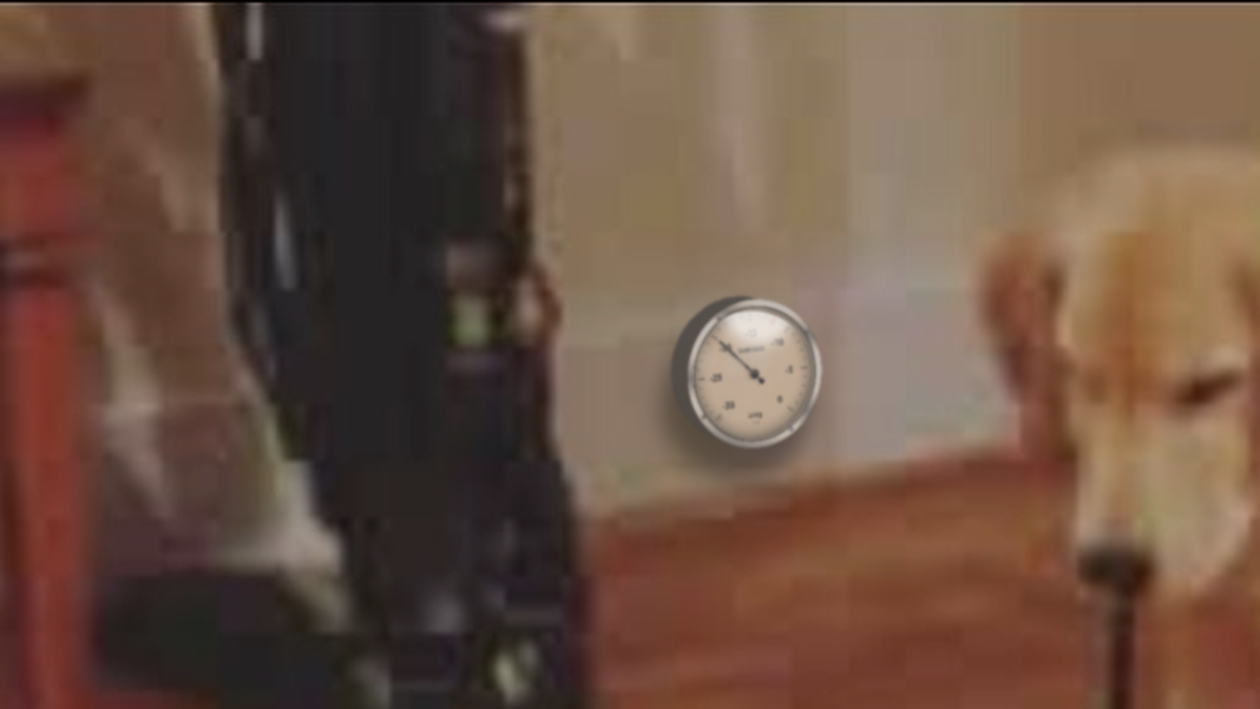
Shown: **-20** inHg
